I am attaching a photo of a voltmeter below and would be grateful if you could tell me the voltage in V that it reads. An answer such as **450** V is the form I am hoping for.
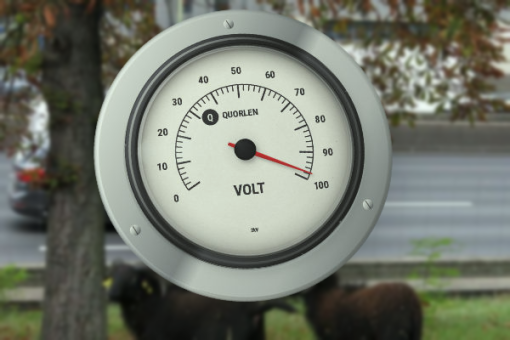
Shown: **98** V
